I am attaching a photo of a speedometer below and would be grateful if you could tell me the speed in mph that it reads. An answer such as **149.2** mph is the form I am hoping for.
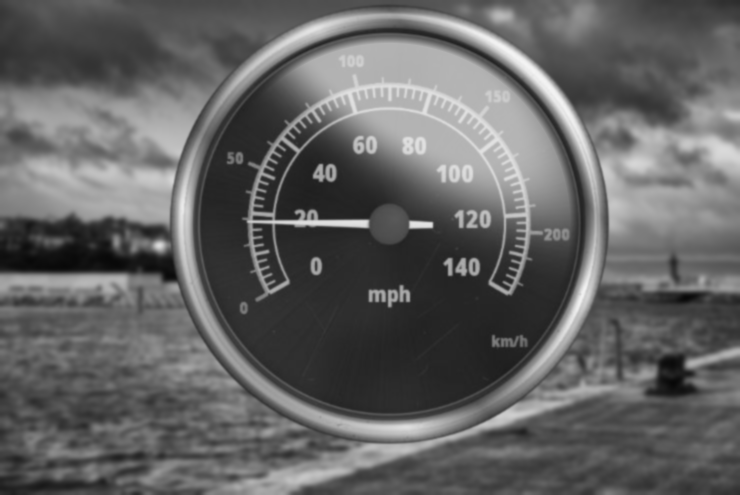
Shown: **18** mph
